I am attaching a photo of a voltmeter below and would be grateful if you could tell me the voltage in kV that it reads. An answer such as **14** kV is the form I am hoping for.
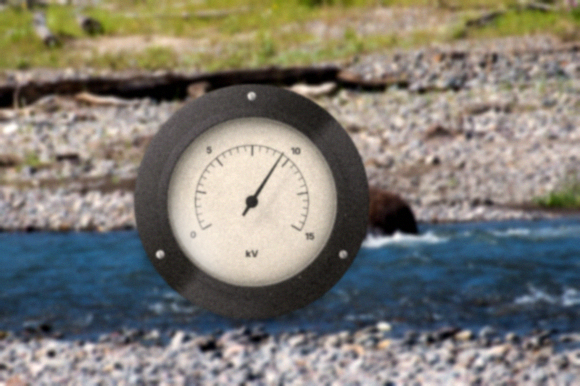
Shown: **9.5** kV
